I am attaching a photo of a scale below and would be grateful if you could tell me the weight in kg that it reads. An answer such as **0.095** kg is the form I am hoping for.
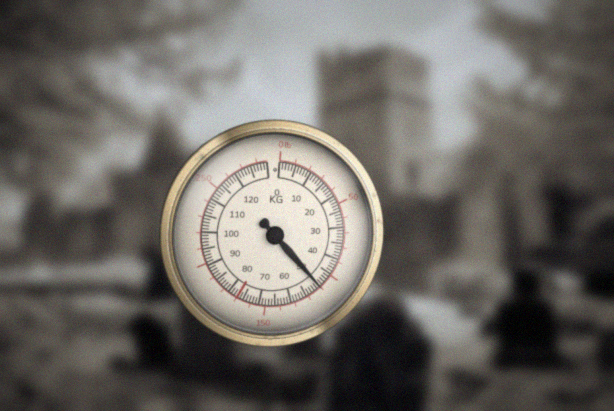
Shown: **50** kg
